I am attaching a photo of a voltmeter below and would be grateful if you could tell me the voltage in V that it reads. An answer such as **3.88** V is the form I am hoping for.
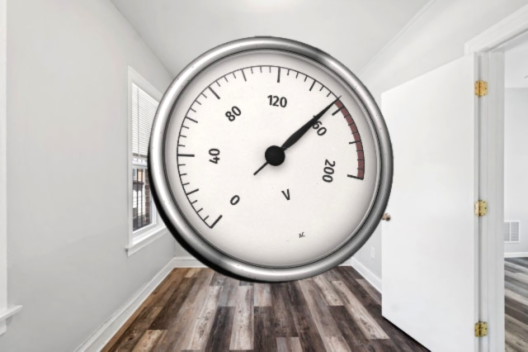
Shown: **155** V
